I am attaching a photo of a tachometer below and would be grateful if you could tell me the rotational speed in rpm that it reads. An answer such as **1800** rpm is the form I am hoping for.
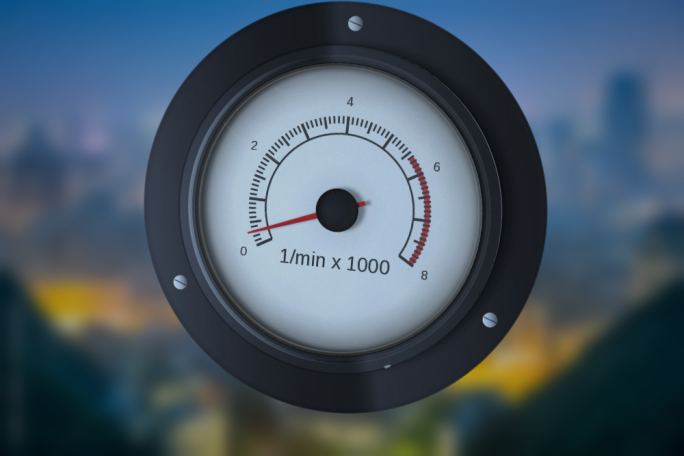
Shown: **300** rpm
